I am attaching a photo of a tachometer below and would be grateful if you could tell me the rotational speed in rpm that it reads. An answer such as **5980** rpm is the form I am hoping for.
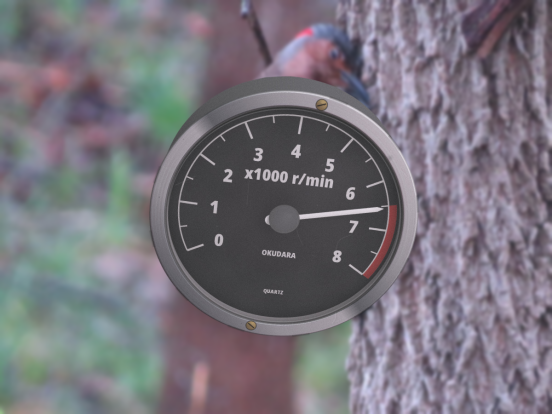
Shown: **6500** rpm
